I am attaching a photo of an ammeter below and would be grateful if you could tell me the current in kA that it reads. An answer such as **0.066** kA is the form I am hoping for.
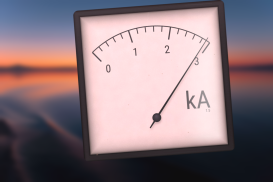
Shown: **2.9** kA
